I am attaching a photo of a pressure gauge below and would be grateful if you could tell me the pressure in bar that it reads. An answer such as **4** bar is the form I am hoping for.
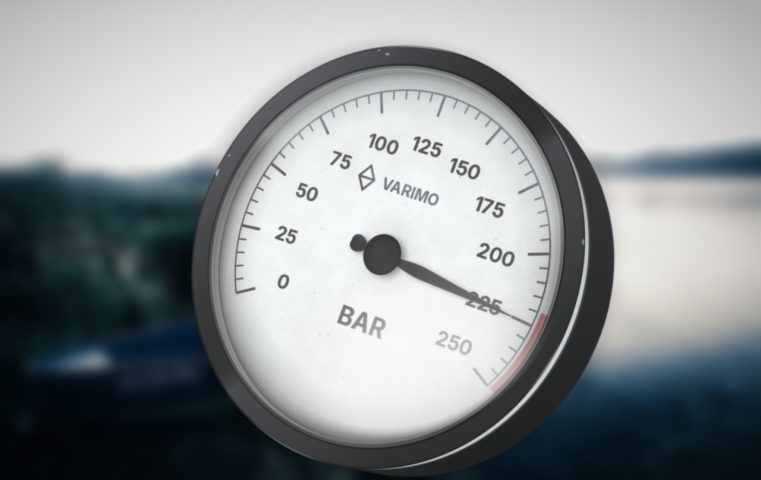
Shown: **225** bar
